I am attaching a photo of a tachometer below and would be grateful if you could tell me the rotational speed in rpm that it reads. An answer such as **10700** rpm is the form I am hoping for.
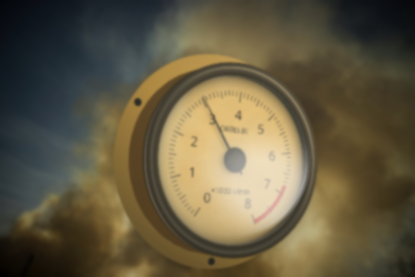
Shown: **3000** rpm
